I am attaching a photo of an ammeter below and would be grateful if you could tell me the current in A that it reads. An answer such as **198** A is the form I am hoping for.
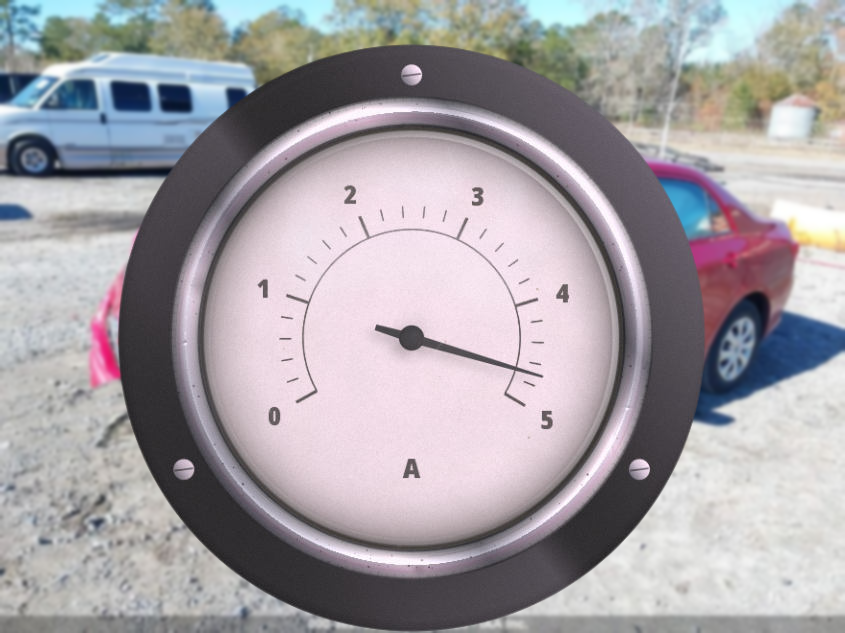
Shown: **4.7** A
